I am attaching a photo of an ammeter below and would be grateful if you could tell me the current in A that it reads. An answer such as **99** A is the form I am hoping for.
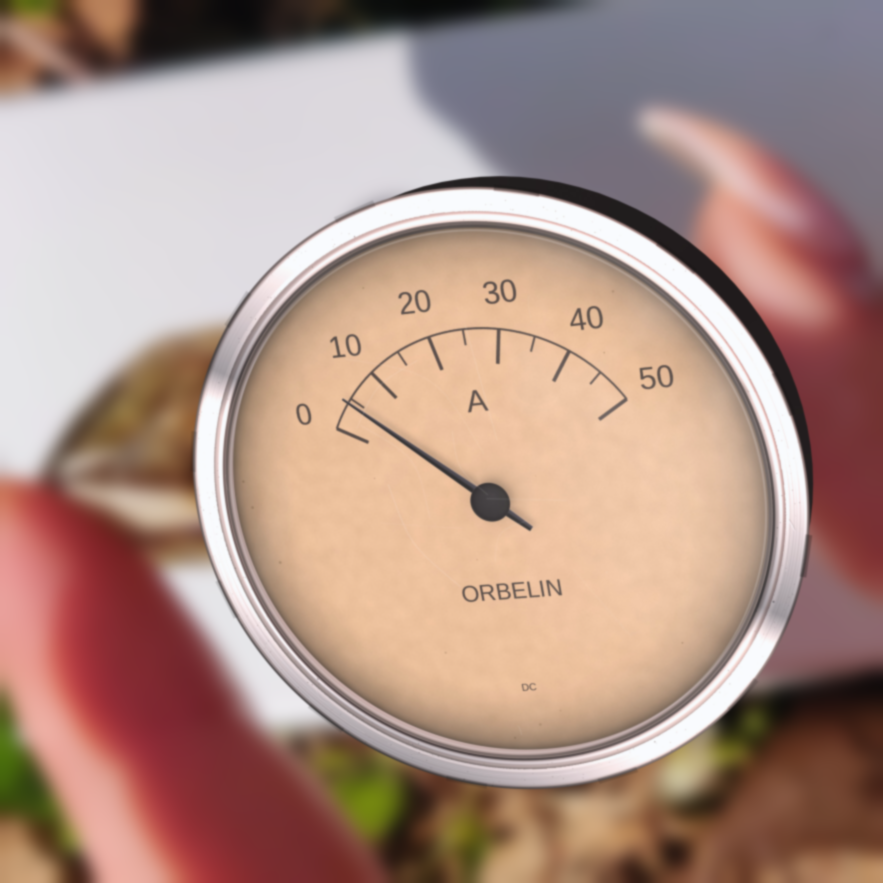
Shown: **5** A
